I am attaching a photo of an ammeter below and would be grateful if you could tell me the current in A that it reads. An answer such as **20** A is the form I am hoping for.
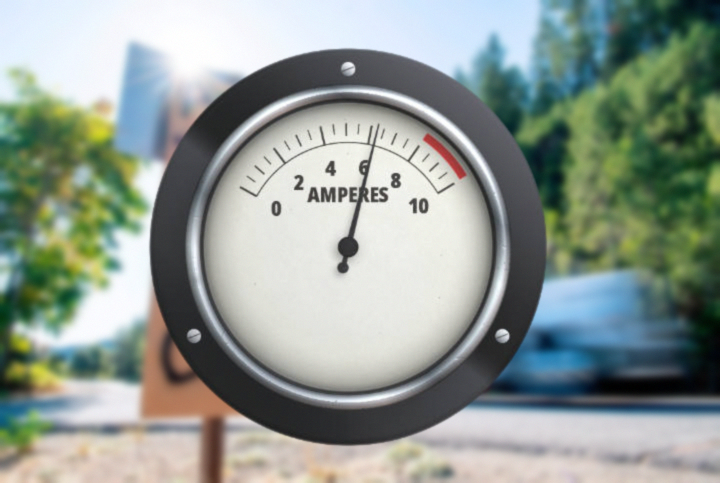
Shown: **6.25** A
